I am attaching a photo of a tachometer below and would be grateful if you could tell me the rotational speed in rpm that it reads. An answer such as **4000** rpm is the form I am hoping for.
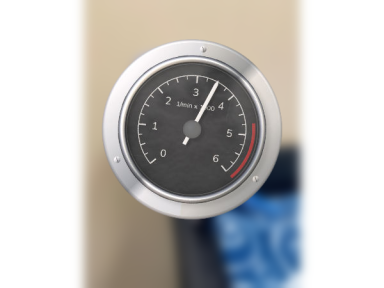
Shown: **3500** rpm
